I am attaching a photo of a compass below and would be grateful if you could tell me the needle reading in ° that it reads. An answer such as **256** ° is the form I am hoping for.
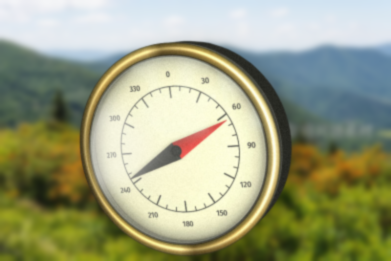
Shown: **65** °
